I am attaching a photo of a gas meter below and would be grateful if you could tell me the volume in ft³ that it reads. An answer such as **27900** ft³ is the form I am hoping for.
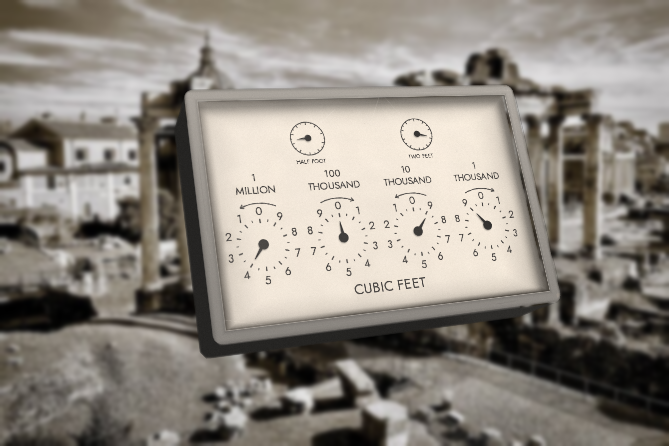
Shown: **398900** ft³
